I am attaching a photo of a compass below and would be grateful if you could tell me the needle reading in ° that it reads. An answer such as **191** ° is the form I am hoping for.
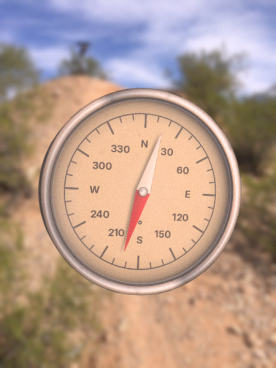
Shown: **195** °
